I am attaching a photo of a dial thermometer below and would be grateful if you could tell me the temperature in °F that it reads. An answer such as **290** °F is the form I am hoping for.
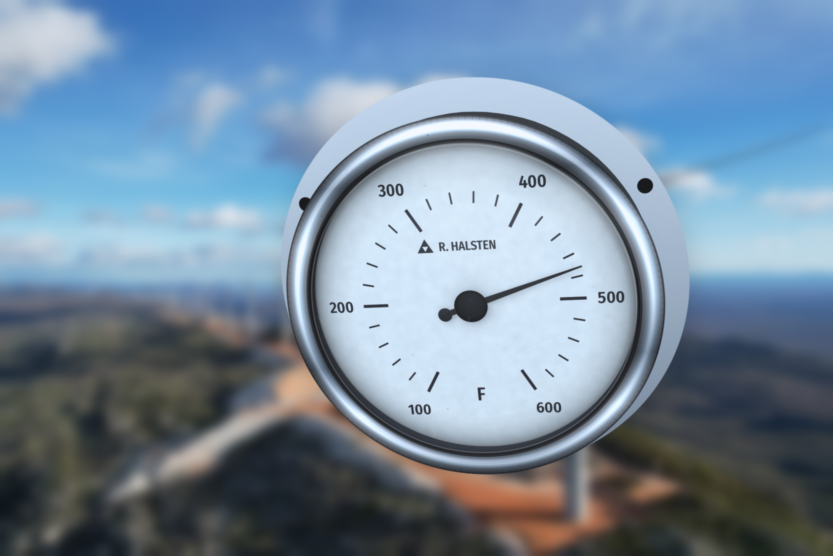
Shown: **470** °F
